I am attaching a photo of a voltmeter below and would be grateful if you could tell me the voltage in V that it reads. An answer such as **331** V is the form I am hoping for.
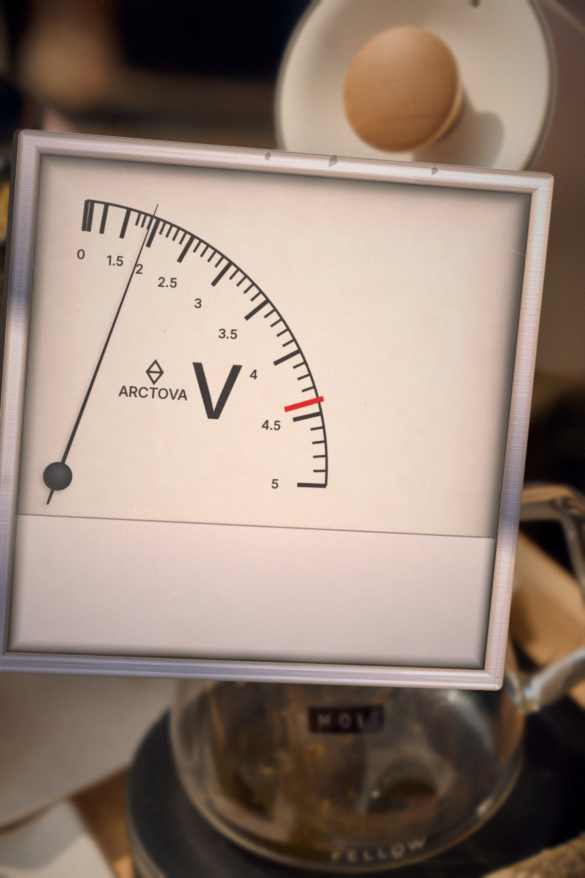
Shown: **1.9** V
